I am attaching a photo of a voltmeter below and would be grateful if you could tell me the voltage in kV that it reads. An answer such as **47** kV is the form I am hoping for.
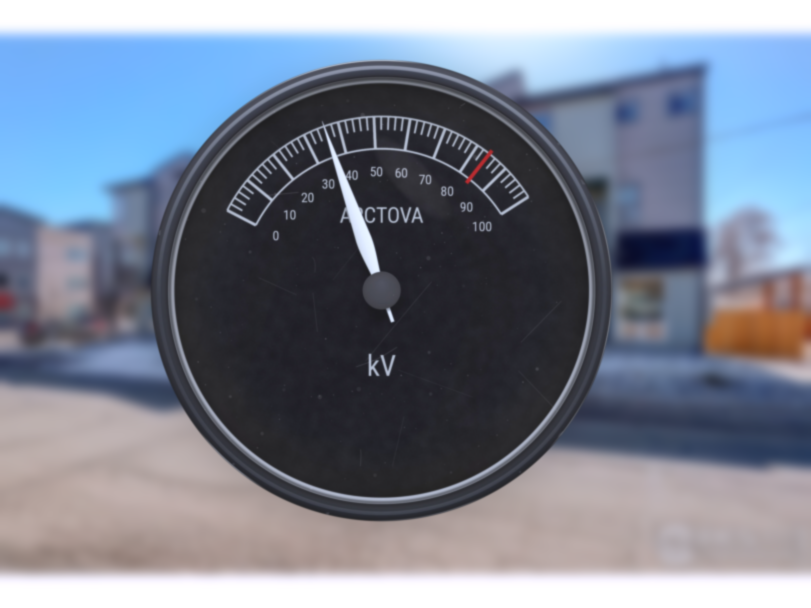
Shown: **36** kV
